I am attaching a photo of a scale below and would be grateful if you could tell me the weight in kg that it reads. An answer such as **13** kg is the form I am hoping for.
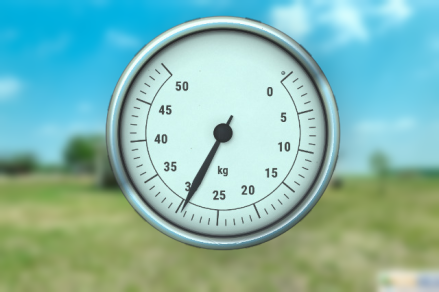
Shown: **29.5** kg
